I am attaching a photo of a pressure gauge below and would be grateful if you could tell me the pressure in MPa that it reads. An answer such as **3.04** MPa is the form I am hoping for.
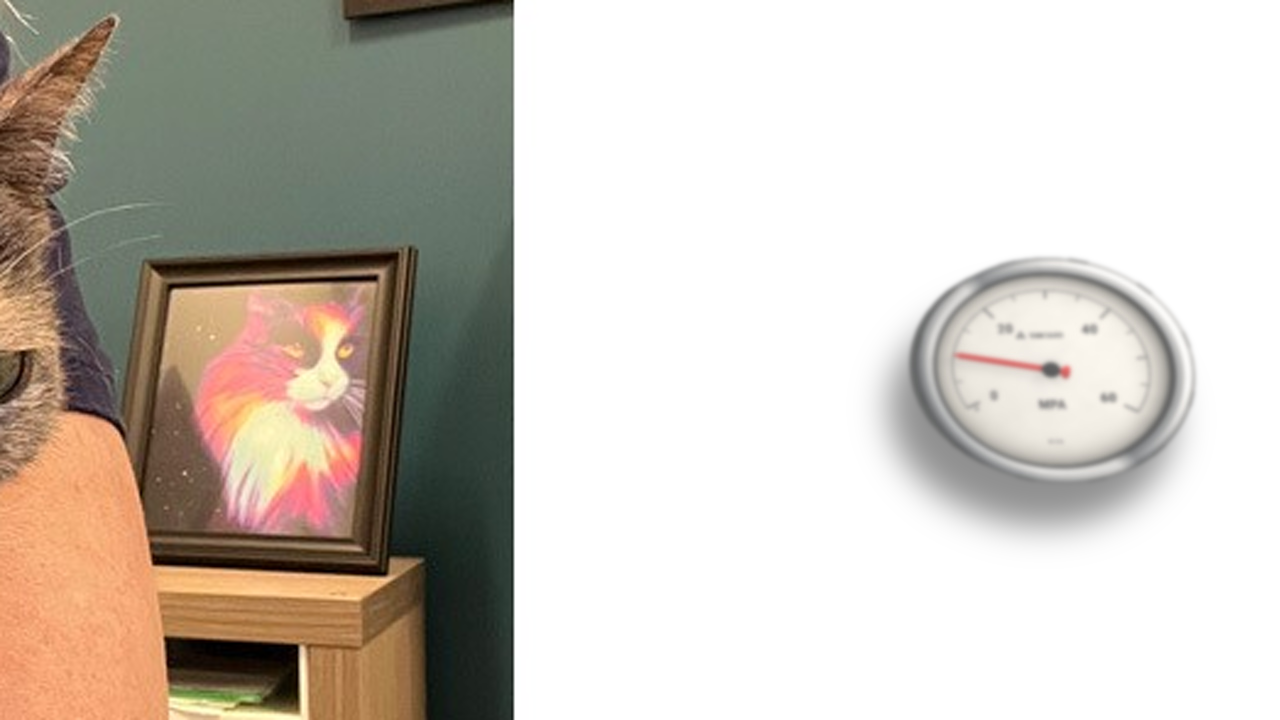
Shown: **10** MPa
